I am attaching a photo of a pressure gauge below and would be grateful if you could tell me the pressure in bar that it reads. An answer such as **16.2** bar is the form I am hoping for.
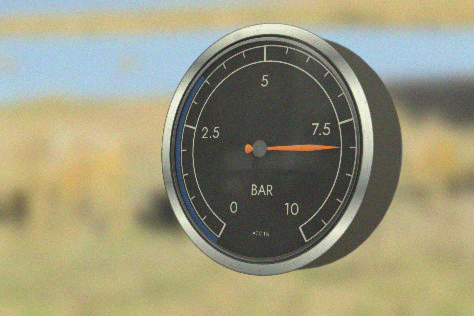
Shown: **8** bar
